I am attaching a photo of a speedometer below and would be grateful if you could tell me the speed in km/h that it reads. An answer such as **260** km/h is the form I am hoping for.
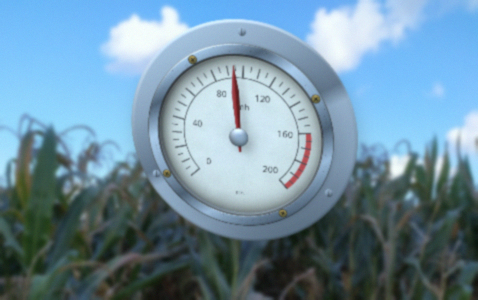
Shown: **95** km/h
